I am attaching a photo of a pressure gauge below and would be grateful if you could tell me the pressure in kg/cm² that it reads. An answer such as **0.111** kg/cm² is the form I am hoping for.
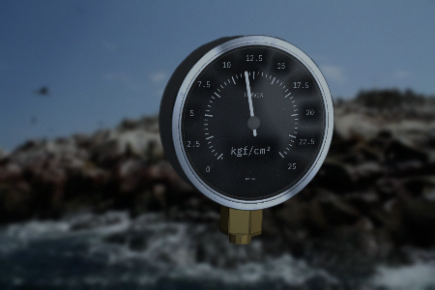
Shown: **11.5** kg/cm²
